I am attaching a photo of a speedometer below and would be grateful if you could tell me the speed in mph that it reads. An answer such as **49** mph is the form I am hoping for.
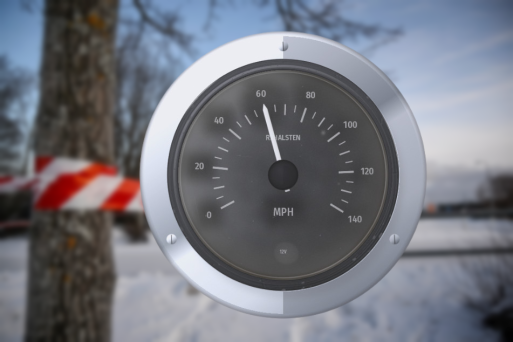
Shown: **60** mph
